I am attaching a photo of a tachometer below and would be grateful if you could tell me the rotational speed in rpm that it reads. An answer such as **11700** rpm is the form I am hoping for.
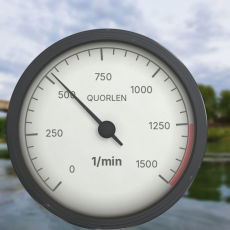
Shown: **525** rpm
